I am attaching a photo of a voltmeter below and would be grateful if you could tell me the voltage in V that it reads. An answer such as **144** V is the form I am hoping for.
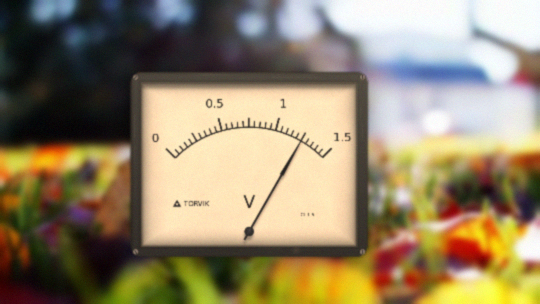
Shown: **1.25** V
